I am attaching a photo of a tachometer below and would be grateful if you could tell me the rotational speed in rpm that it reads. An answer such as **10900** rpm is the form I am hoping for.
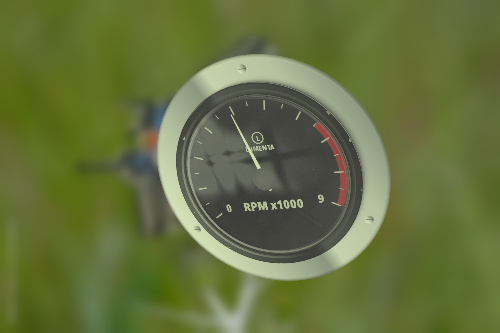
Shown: **4000** rpm
